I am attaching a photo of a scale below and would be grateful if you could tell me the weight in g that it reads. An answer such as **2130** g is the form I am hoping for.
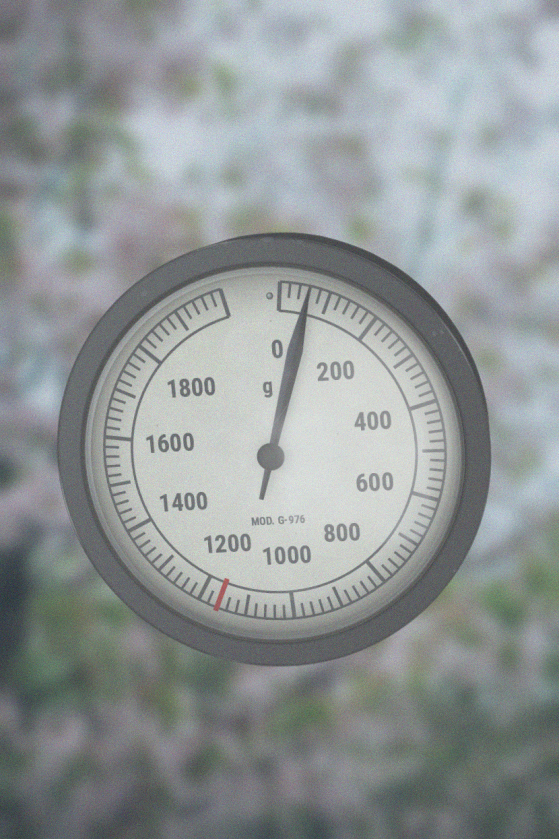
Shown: **60** g
